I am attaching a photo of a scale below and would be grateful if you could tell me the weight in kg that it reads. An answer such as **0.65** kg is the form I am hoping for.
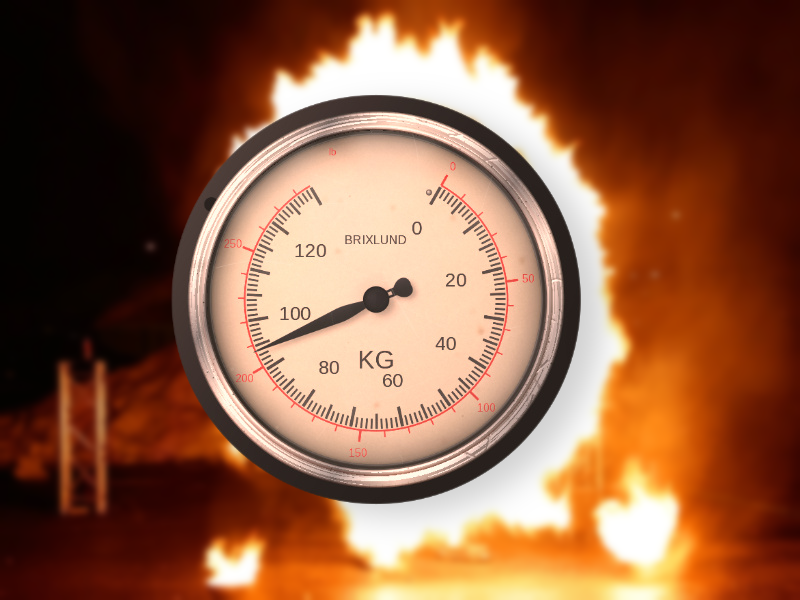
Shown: **94** kg
